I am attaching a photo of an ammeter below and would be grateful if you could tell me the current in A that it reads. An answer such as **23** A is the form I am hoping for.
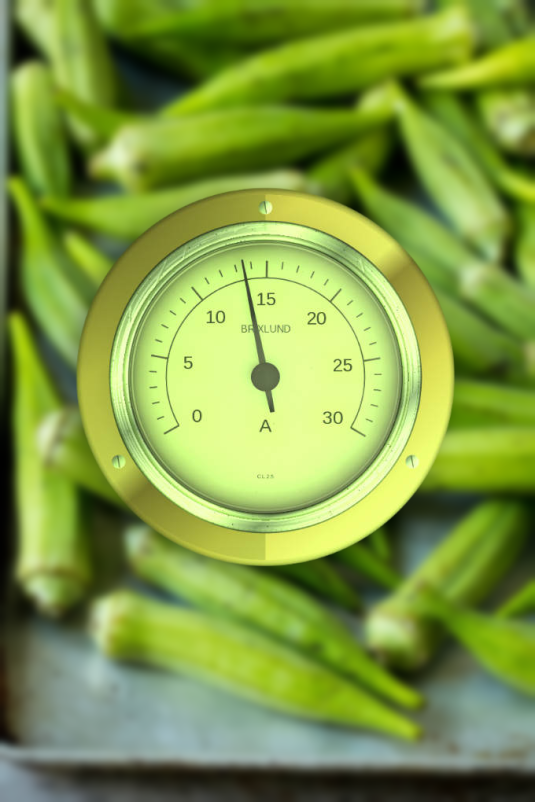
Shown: **13.5** A
